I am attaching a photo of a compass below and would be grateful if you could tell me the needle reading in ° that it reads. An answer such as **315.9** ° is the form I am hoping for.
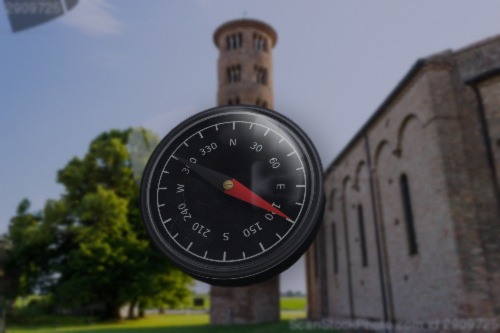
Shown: **120** °
